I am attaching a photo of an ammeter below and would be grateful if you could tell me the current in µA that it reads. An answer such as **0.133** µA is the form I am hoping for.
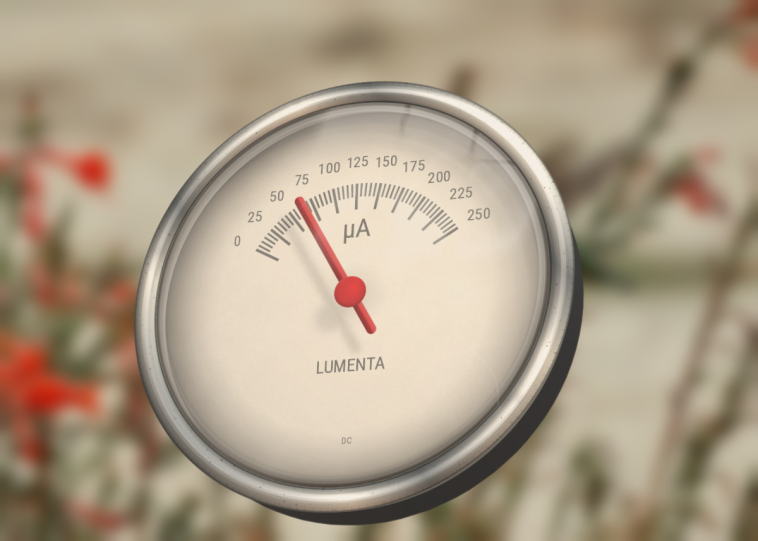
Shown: **65** µA
